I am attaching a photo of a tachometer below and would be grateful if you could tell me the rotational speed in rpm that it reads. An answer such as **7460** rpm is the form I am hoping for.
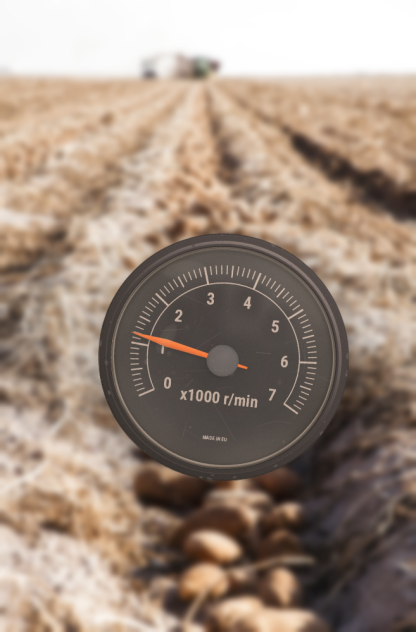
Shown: **1200** rpm
